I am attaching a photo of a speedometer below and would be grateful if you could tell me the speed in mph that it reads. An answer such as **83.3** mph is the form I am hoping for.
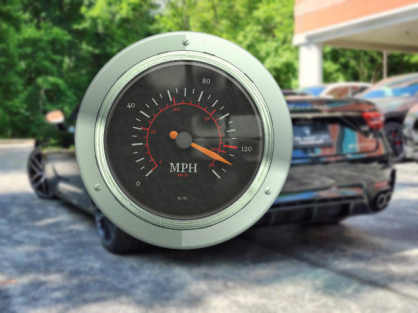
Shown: **130** mph
